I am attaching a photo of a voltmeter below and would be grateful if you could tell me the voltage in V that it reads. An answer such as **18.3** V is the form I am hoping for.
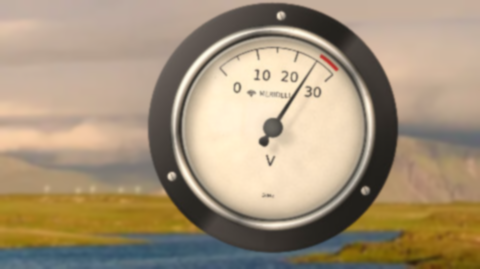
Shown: **25** V
